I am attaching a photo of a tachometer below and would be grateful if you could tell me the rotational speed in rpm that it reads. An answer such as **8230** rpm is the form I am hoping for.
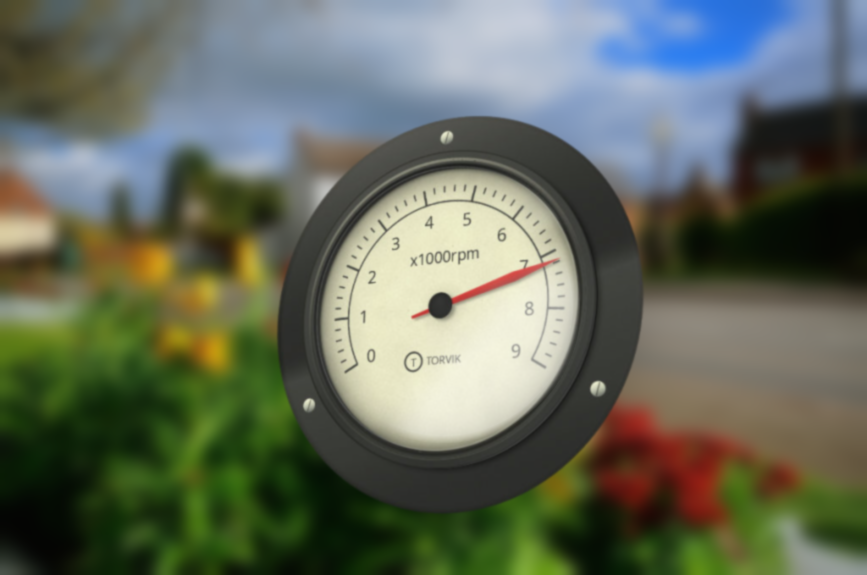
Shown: **7200** rpm
